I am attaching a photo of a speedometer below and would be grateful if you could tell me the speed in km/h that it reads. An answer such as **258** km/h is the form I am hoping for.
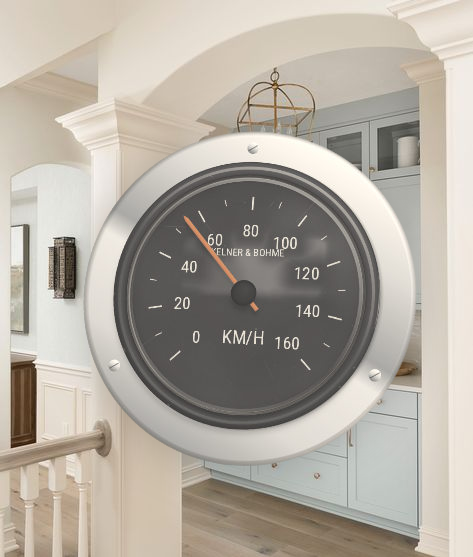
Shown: **55** km/h
